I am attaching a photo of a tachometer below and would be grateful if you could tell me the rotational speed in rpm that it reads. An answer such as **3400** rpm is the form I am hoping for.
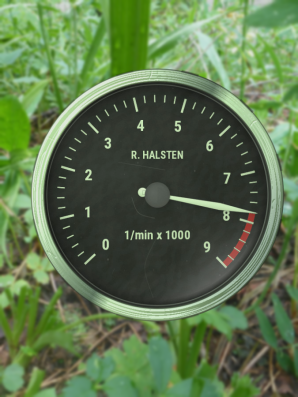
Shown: **7800** rpm
